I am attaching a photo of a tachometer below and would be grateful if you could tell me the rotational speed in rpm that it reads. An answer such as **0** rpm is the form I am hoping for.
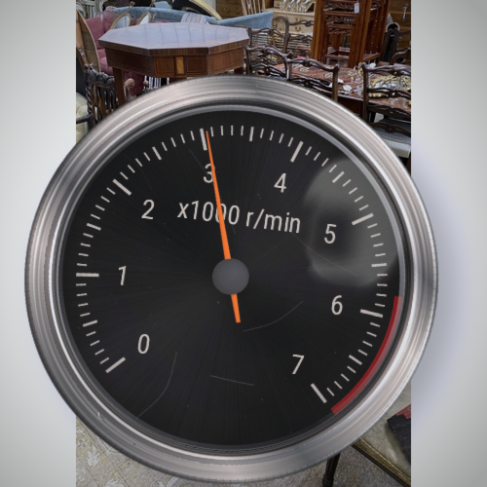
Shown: **3050** rpm
